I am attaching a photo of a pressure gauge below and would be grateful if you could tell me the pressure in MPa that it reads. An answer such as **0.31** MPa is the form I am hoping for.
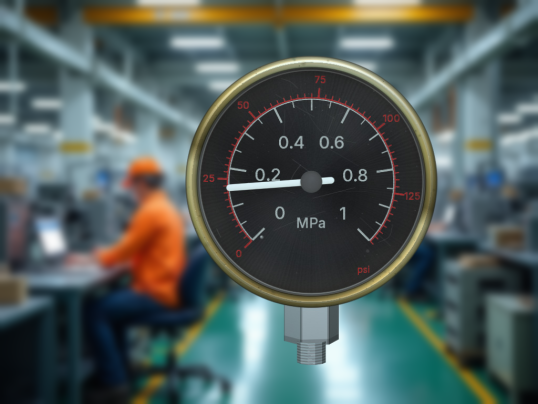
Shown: **0.15** MPa
